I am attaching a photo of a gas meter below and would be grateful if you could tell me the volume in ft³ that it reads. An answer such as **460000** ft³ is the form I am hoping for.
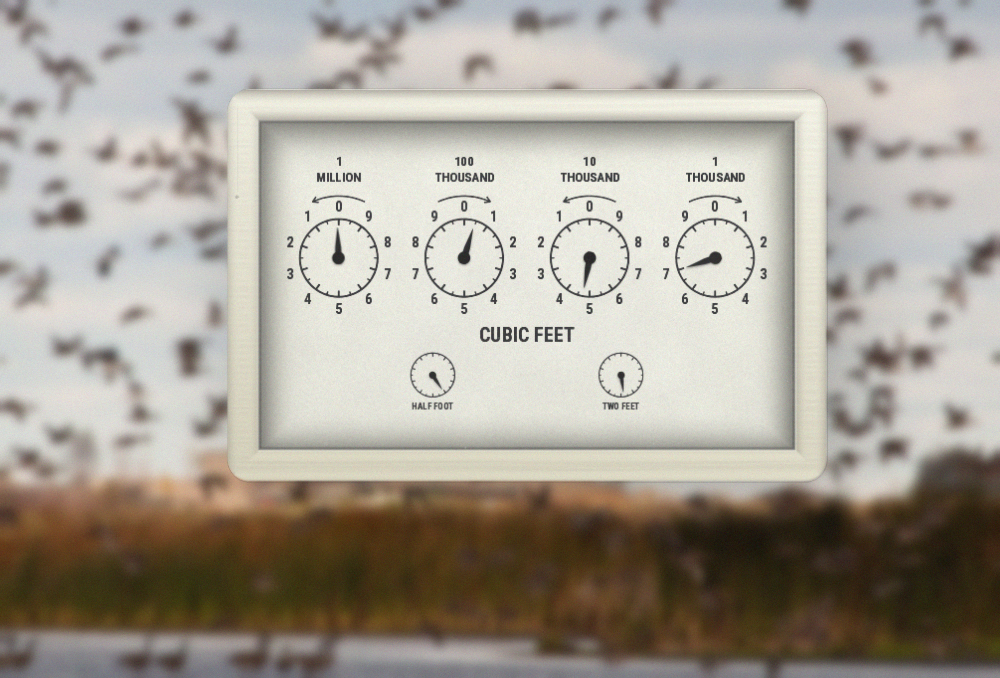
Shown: **4700** ft³
